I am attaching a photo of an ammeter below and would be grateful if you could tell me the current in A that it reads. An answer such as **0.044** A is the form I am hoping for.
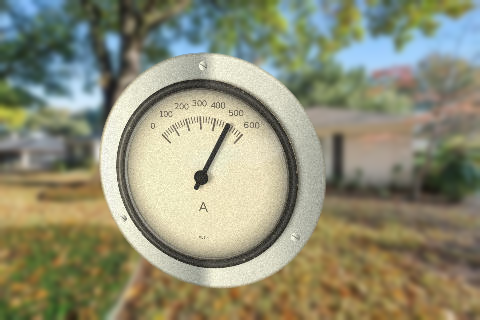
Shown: **500** A
